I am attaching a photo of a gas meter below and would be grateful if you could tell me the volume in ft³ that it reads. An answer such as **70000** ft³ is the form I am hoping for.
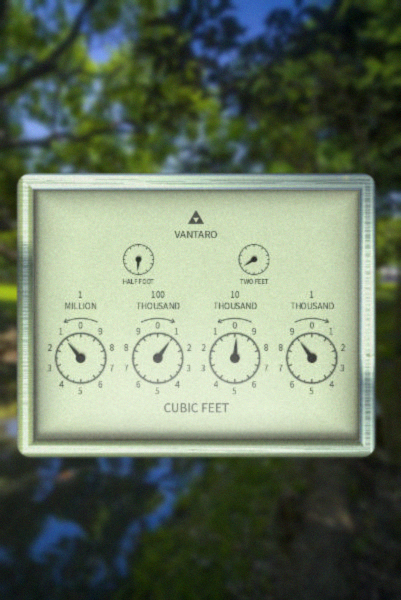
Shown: **109900** ft³
